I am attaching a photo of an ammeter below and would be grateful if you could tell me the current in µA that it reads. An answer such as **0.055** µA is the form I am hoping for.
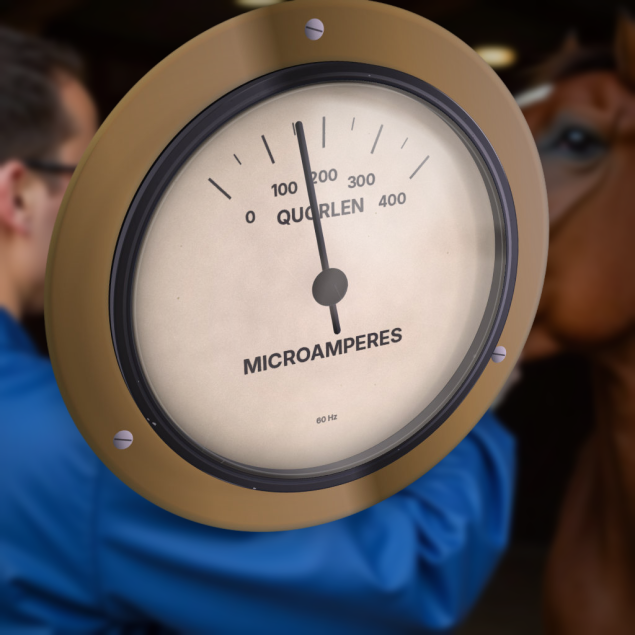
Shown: **150** µA
